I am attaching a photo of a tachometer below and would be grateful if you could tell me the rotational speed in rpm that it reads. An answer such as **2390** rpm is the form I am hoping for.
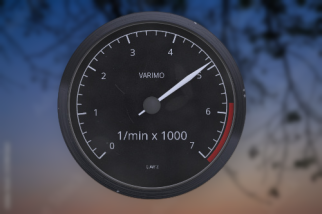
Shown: **4900** rpm
